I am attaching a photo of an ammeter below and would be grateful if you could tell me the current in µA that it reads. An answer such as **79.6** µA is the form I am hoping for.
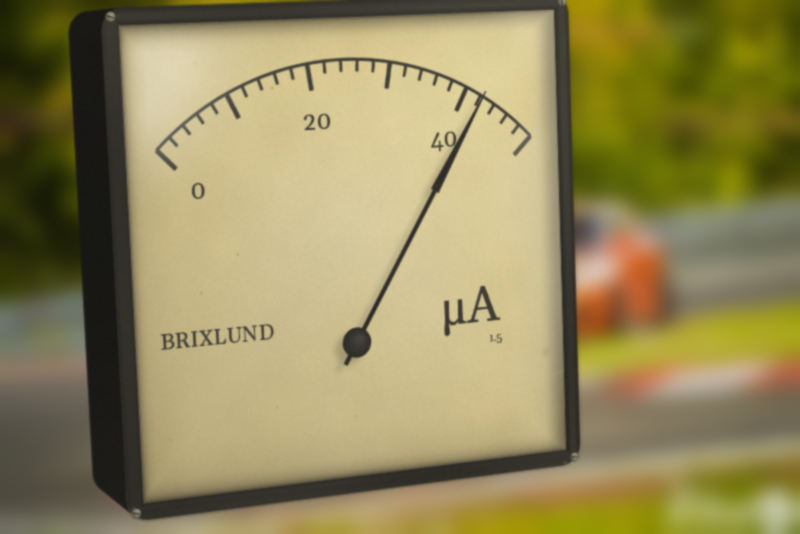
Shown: **42** µA
